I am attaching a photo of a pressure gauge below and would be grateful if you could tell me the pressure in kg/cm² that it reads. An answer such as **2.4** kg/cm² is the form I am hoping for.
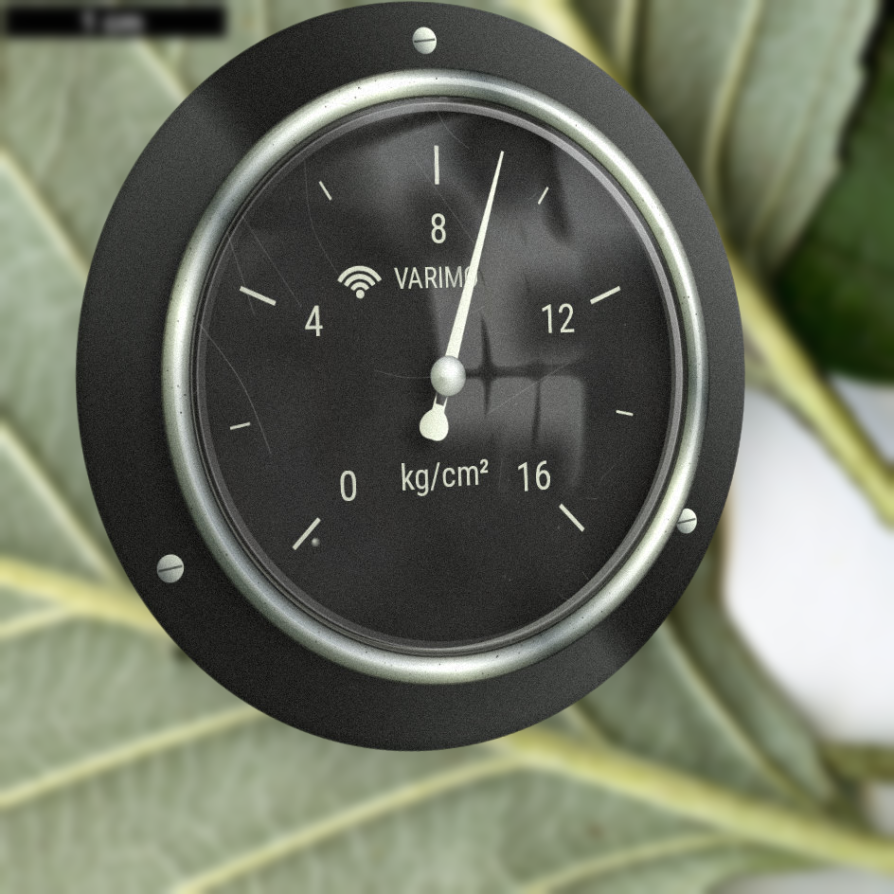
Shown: **9** kg/cm²
